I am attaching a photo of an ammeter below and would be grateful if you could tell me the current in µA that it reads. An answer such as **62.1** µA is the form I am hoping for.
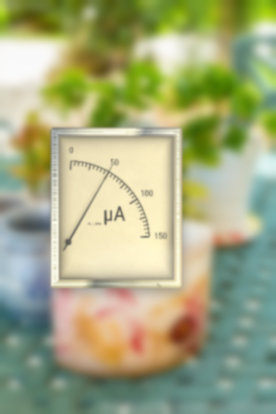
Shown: **50** µA
